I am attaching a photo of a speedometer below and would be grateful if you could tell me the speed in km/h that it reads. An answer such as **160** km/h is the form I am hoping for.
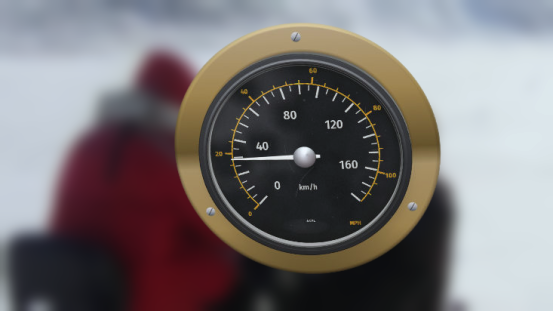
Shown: **30** km/h
